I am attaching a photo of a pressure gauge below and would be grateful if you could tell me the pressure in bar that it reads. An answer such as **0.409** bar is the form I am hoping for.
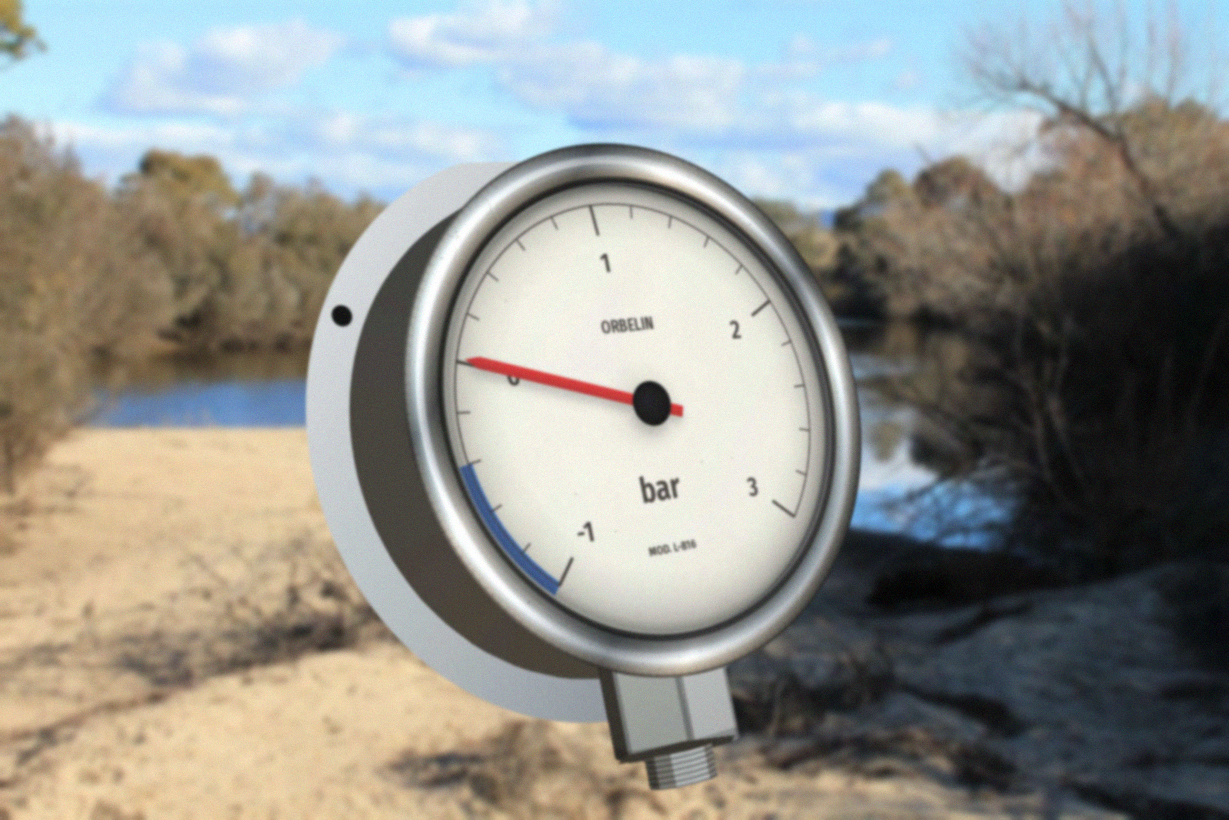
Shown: **0** bar
